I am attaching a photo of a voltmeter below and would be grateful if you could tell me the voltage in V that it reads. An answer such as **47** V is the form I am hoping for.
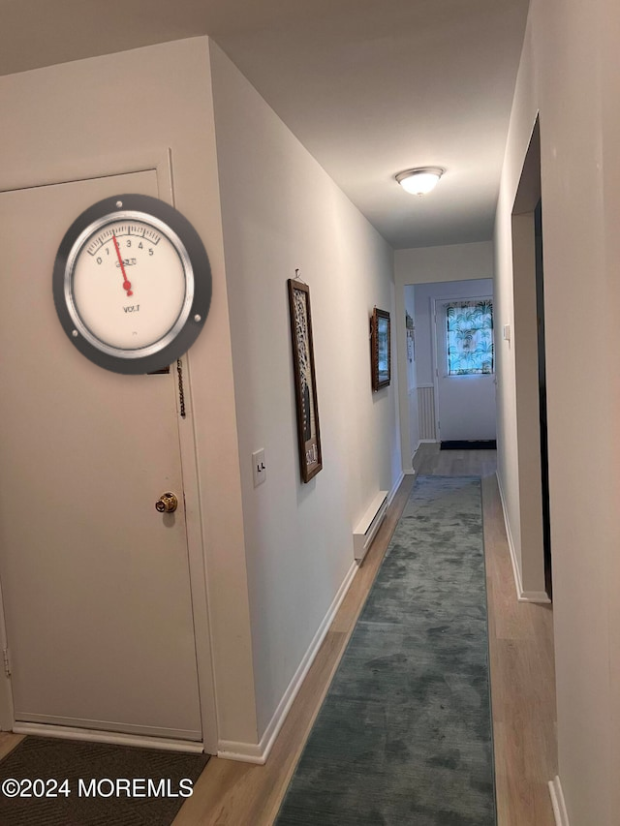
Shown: **2** V
